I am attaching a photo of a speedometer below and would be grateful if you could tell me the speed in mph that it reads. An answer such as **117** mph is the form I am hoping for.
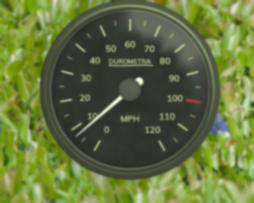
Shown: **7.5** mph
